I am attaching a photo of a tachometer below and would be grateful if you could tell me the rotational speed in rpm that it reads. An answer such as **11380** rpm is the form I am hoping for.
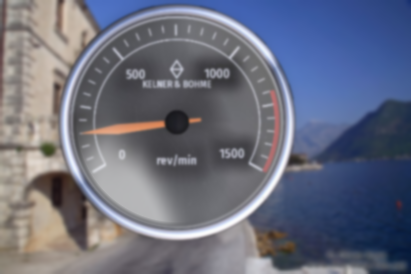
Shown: **150** rpm
